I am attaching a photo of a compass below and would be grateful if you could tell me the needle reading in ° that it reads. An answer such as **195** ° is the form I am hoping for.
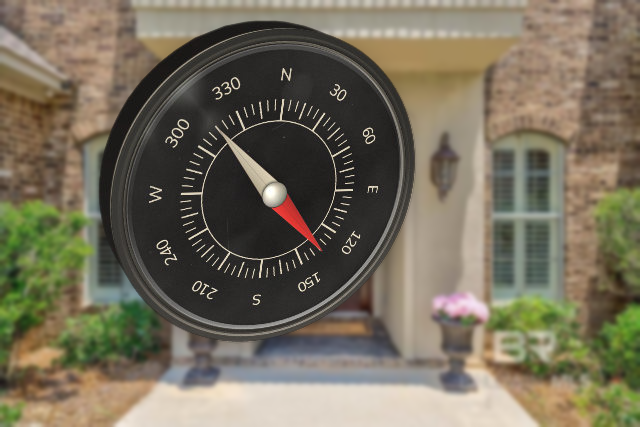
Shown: **135** °
